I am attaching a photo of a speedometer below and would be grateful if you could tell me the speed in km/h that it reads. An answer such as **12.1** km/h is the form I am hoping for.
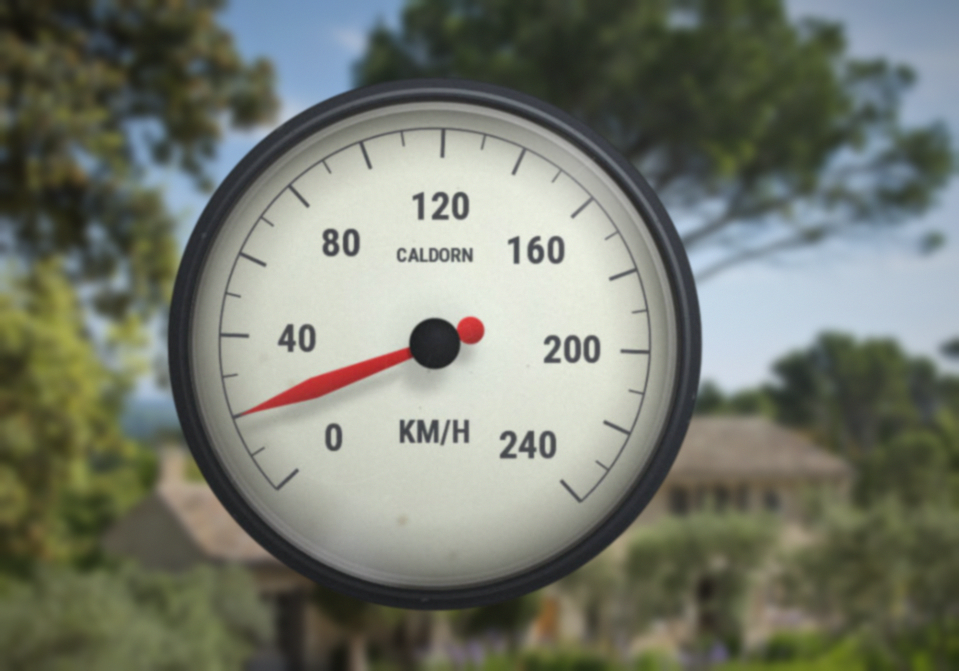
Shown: **20** km/h
